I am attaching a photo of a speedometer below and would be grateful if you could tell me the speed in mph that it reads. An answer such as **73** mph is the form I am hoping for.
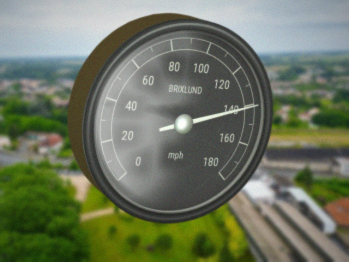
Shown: **140** mph
